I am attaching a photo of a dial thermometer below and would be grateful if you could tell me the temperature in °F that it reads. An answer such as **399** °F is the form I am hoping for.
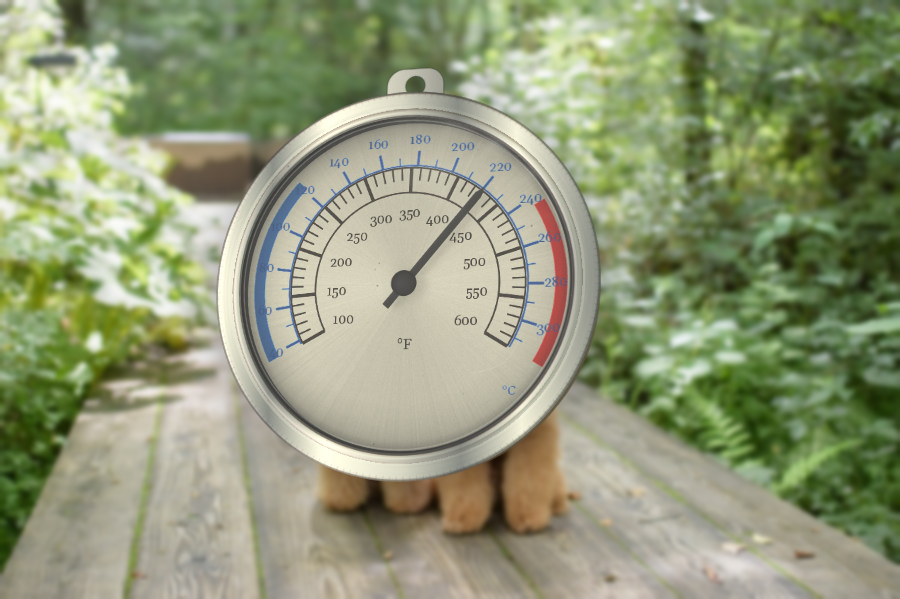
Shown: **430** °F
